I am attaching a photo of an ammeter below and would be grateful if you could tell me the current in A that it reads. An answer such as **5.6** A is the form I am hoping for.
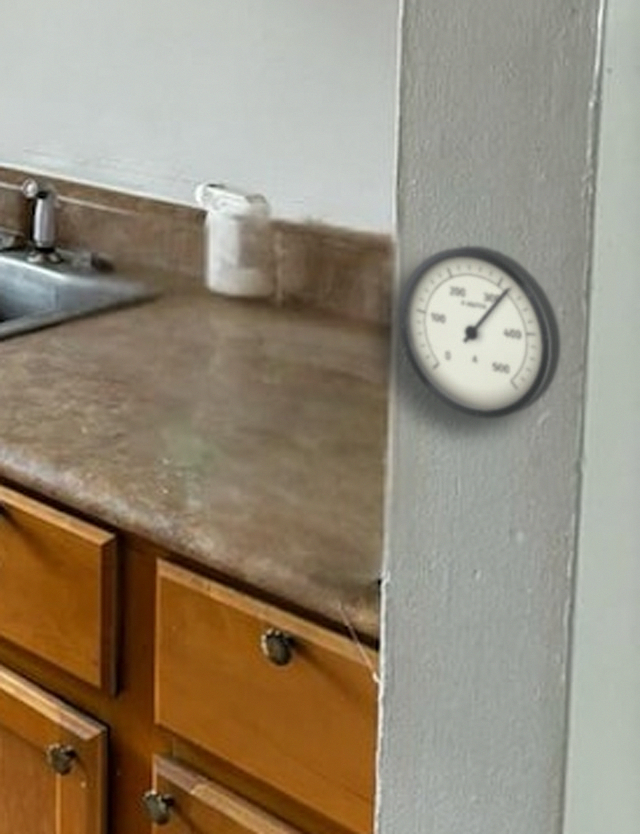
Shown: **320** A
